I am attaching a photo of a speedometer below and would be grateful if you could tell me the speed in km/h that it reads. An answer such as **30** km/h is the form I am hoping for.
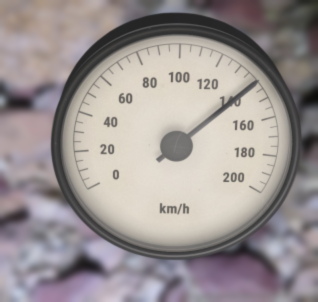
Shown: **140** km/h
